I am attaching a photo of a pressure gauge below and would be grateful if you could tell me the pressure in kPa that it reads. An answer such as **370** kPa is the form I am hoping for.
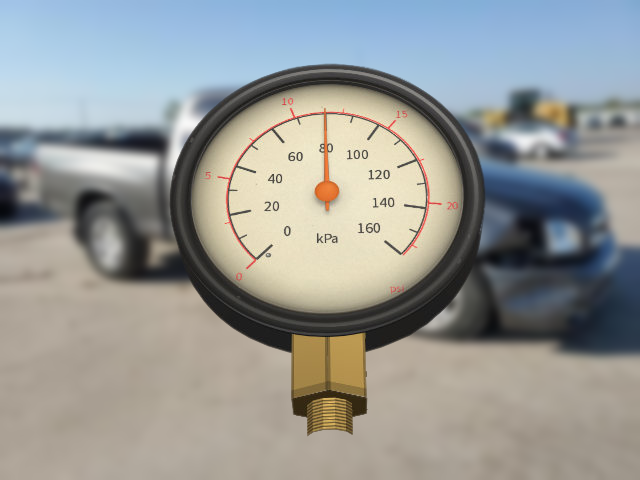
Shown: **80** kPa
